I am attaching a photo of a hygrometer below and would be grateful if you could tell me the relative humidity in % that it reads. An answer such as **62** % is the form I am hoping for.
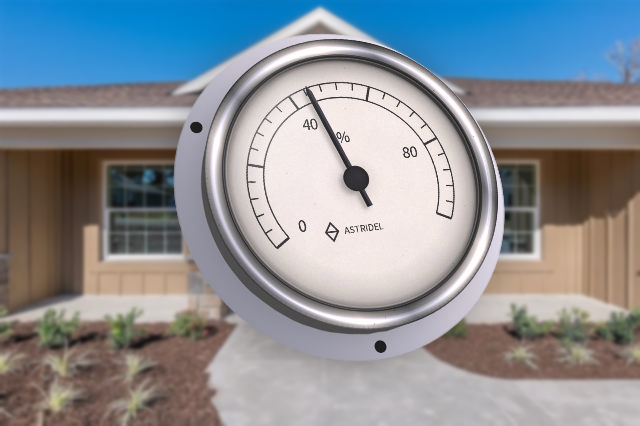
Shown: **44** %
